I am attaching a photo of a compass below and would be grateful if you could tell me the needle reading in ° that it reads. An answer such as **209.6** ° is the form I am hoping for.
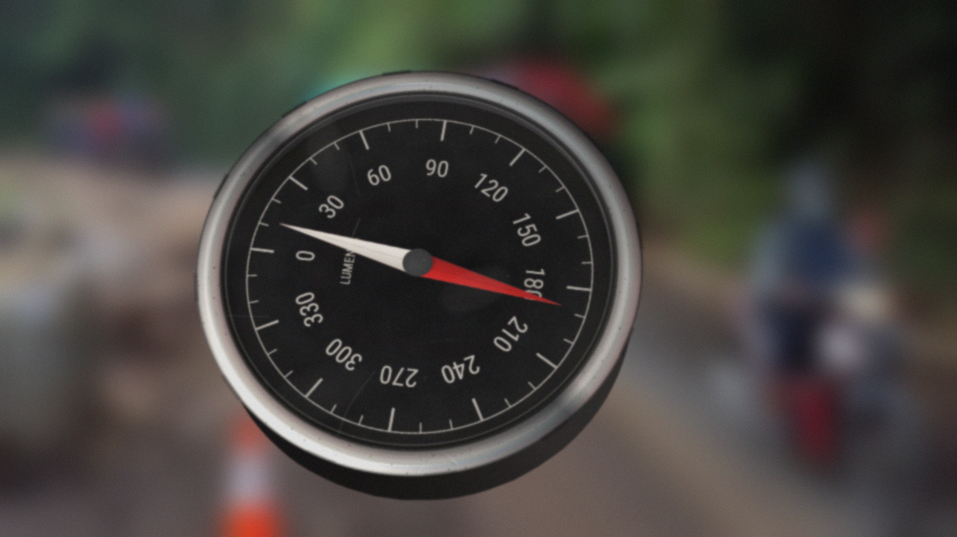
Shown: **190** °
